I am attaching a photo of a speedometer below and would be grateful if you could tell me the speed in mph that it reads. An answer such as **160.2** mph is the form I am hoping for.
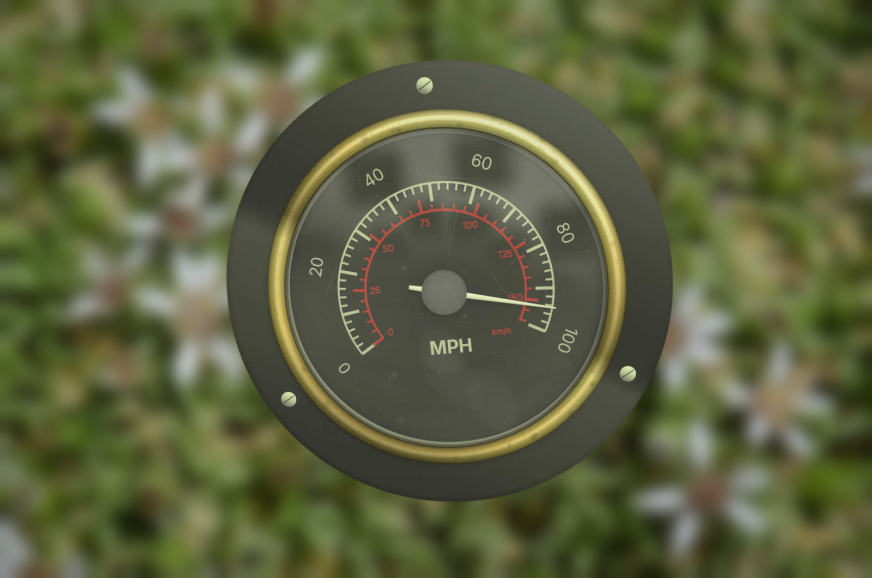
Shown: **94** mph
